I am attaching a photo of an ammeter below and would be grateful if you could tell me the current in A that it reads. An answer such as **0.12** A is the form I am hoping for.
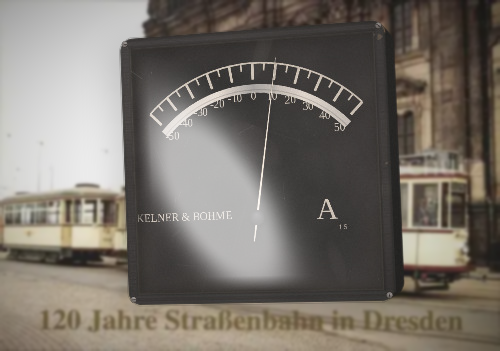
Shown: **10** A
